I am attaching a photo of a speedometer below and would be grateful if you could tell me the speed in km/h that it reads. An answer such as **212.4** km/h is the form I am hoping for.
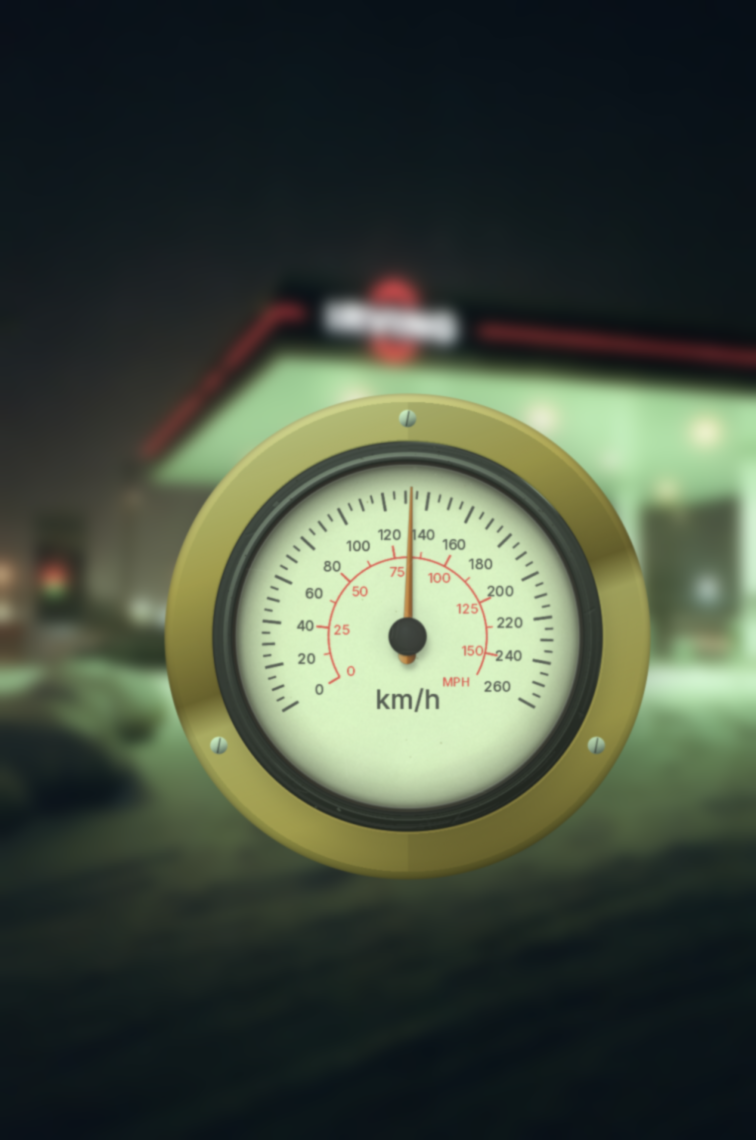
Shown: **132.5** km/h
